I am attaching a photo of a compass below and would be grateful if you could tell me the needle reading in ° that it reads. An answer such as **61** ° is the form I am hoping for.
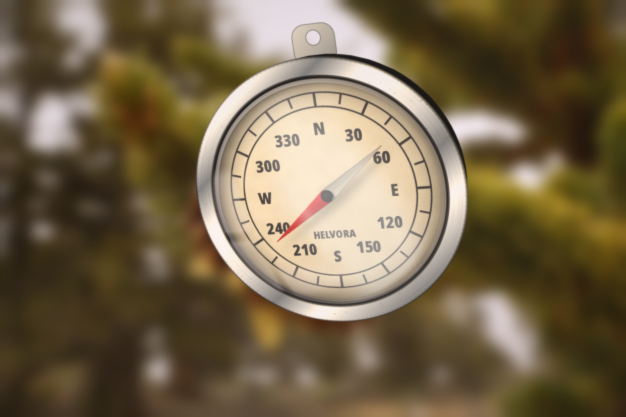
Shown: **232.5** °
